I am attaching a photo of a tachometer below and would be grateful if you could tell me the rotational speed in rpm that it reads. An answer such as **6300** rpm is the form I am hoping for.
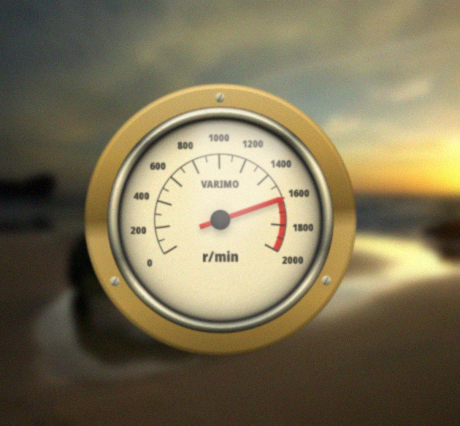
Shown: **1600** rpm
